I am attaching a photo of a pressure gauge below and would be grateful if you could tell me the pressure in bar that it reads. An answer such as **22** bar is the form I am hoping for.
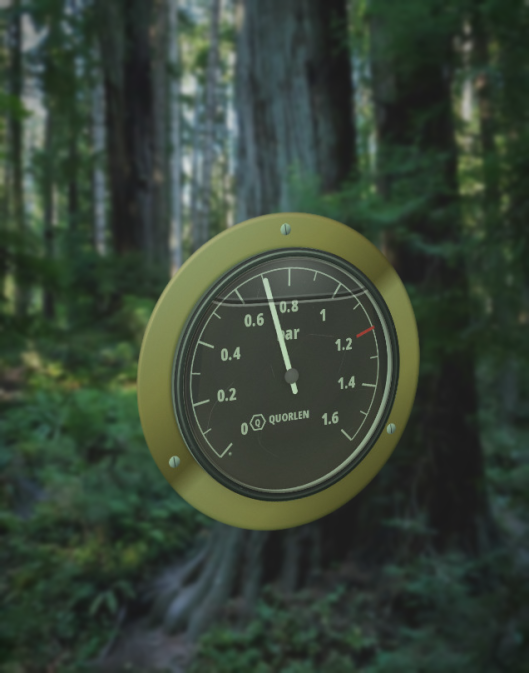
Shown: **0.7** bar
